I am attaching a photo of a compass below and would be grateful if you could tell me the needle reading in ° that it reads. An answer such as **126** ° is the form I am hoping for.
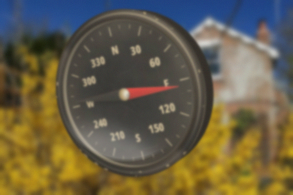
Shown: **95** °
